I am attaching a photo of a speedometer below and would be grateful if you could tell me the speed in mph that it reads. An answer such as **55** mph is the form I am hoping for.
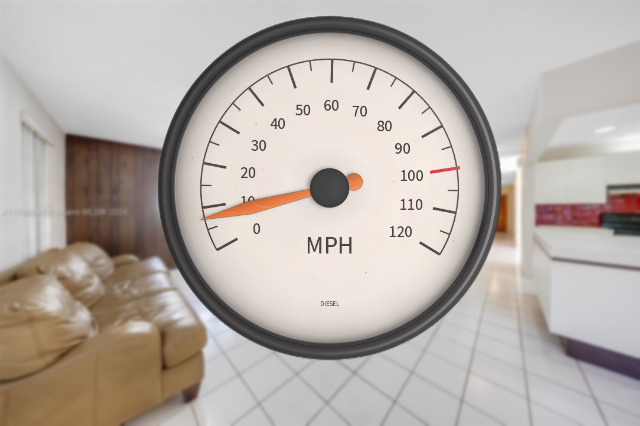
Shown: **7.5** mph
